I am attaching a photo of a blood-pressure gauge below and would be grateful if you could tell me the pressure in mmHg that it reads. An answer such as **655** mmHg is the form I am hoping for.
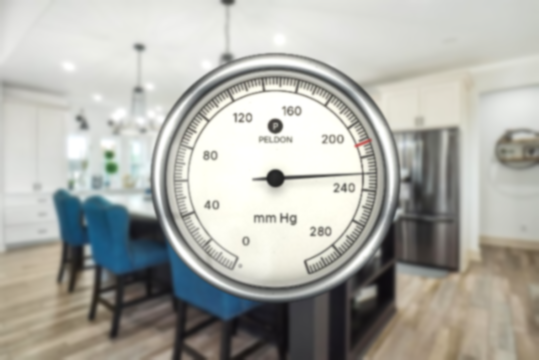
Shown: **230** mmHg
